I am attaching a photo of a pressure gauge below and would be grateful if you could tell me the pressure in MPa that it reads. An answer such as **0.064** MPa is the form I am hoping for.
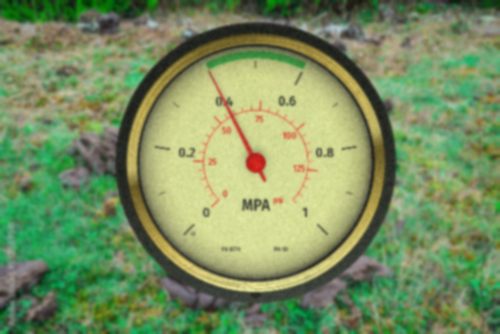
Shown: **0.4** MPa
